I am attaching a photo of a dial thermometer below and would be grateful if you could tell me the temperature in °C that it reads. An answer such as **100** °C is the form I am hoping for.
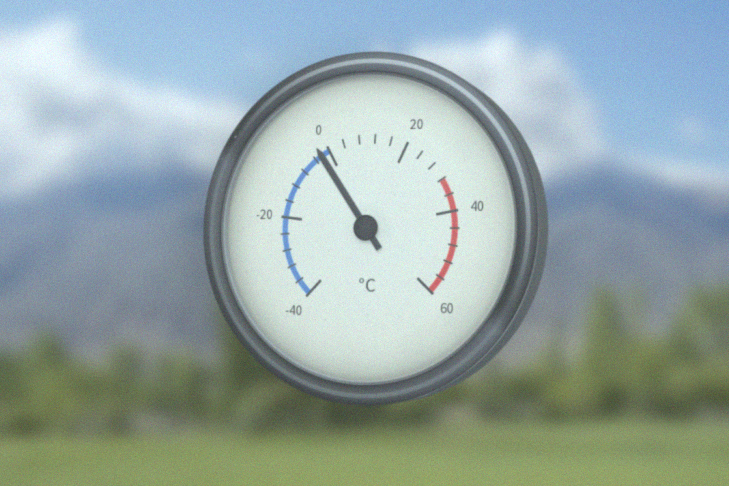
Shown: **-2** °C
